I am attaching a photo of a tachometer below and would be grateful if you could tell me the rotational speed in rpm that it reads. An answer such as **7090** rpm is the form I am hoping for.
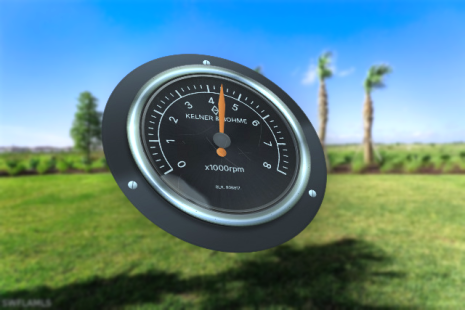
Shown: **4400** rpm
